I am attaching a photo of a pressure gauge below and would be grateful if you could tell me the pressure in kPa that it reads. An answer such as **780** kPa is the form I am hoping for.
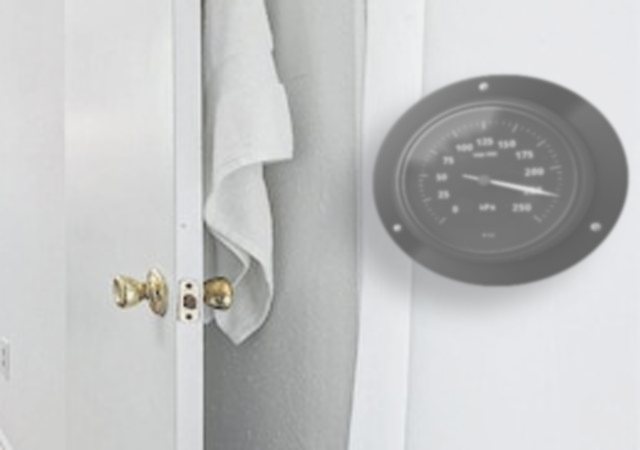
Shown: **225** kPa
